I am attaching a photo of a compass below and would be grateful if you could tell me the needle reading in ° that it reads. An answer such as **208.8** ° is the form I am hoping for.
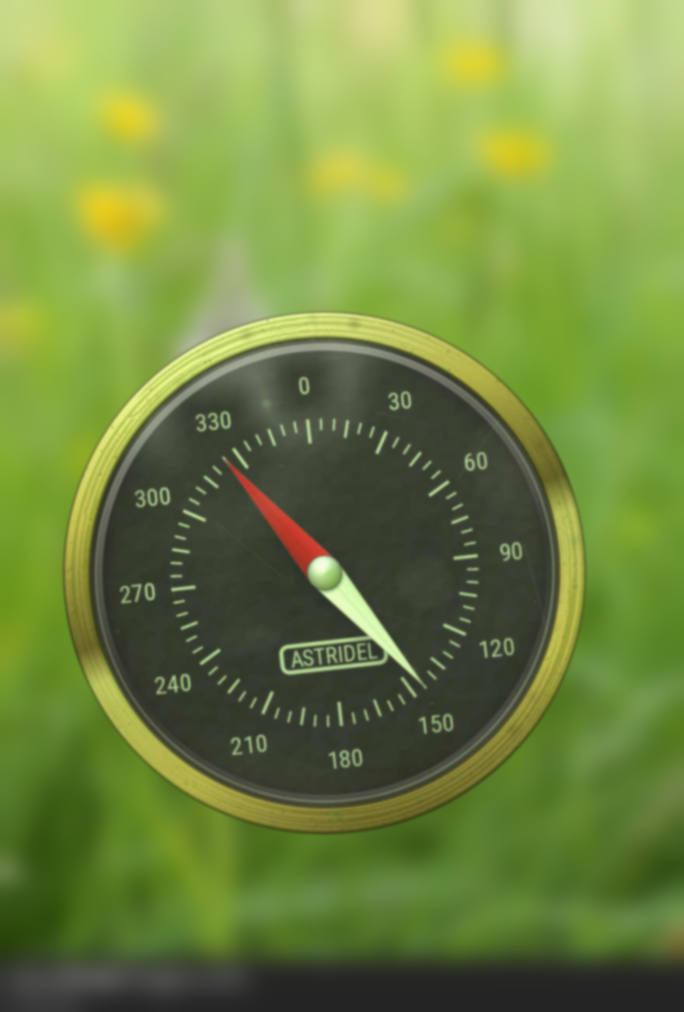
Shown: **325** °
